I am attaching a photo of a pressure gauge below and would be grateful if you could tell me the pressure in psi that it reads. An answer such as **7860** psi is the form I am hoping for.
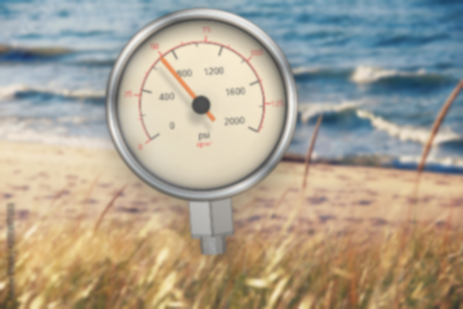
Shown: **700** psi
